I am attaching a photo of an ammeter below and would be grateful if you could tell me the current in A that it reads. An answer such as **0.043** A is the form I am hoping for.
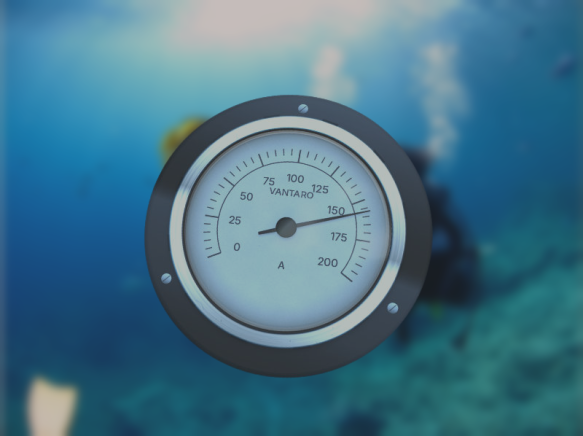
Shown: **157.5** A
